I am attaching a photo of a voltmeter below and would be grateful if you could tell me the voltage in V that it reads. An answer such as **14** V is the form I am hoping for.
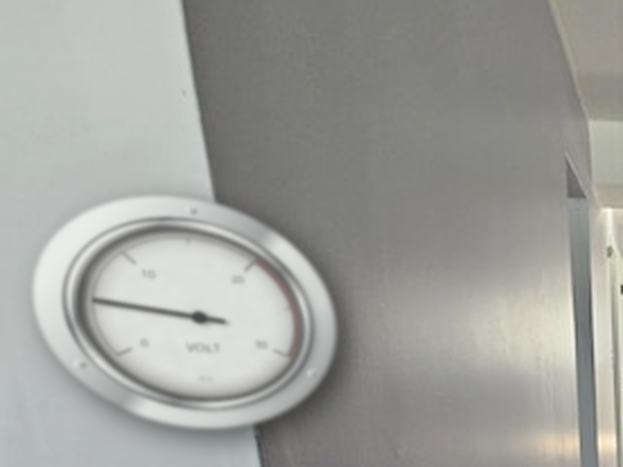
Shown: **5** V
